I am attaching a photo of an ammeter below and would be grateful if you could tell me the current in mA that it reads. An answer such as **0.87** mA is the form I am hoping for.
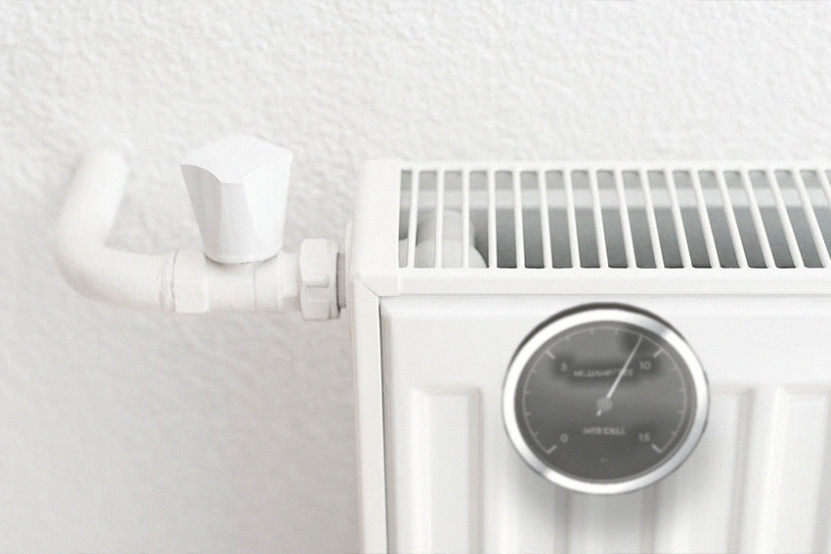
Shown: **9** mA
